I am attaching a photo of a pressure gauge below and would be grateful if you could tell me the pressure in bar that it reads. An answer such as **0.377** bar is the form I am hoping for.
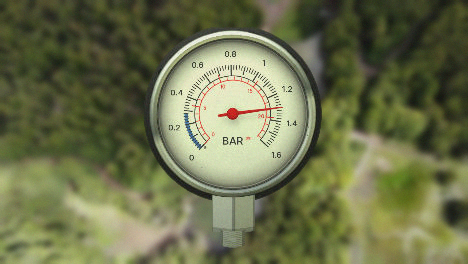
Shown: **1.3** bar
